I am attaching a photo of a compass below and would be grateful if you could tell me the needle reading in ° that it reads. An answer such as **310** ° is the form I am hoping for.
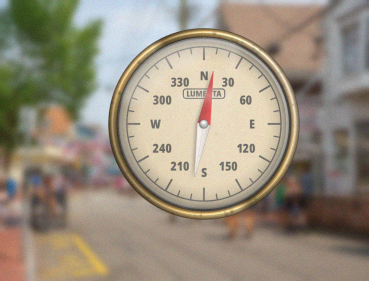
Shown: **10** °
